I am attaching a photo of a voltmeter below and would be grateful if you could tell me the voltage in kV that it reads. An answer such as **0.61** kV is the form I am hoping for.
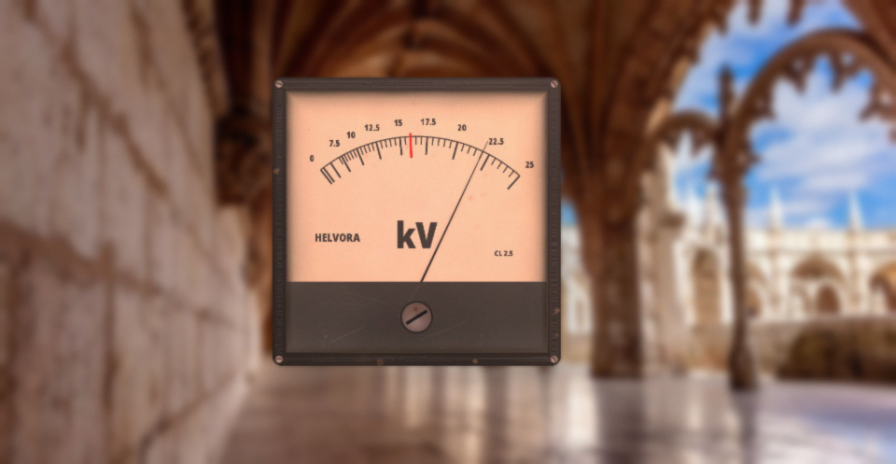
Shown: **22** kV
